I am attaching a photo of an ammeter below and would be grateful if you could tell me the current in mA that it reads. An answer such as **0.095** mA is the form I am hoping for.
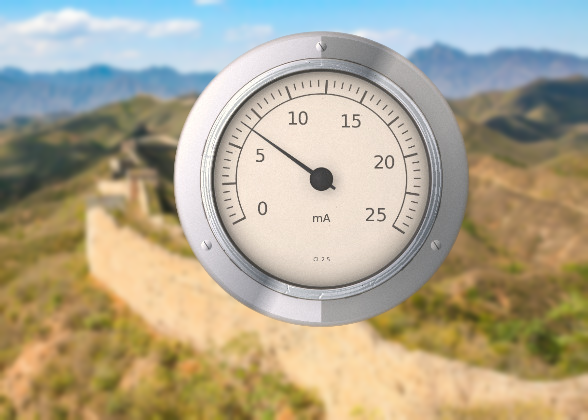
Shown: **6.5** mA
